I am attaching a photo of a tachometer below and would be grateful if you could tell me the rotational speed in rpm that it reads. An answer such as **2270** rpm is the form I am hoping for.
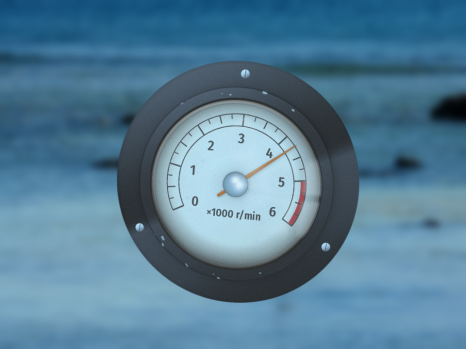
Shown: **4250** rpm
